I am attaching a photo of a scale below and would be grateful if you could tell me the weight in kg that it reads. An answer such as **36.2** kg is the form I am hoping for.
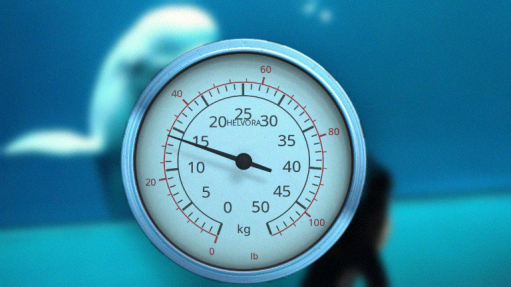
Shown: **14** kg
